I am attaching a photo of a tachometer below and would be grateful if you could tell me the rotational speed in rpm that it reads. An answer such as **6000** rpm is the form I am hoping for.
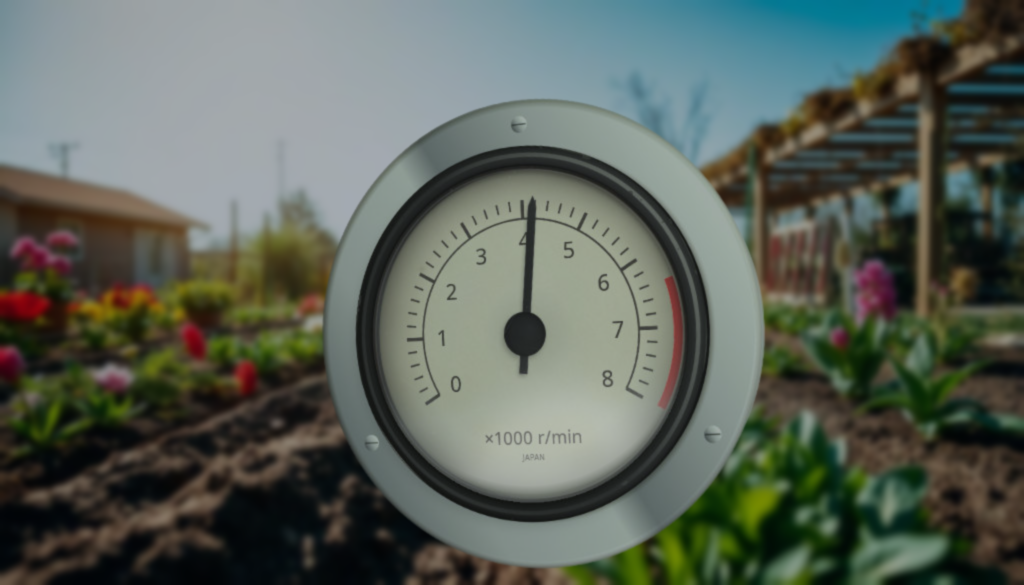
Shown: **4200** rpm
